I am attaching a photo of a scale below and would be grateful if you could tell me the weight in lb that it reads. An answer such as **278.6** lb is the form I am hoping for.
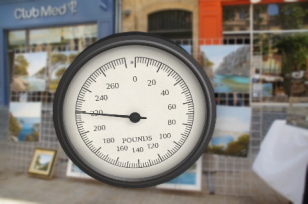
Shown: **220** lb
